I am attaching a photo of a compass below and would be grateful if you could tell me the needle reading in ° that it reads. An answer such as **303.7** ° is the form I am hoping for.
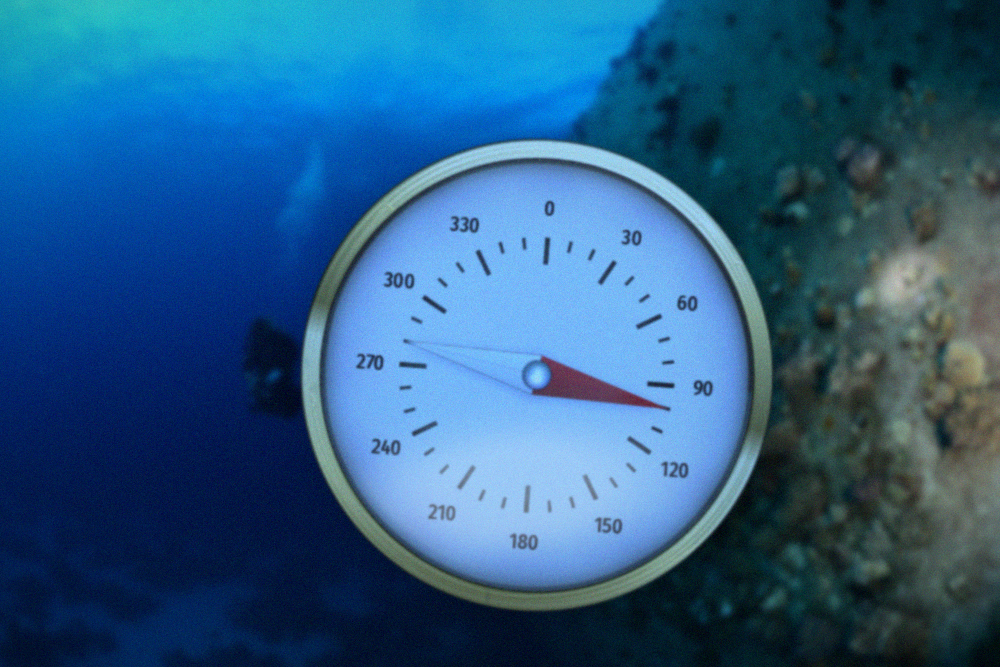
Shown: **100** °
